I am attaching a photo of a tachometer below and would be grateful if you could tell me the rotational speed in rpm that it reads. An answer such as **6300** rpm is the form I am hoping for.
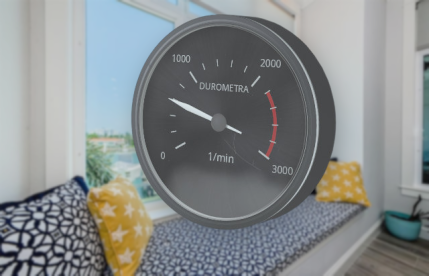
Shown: **600** rpm
